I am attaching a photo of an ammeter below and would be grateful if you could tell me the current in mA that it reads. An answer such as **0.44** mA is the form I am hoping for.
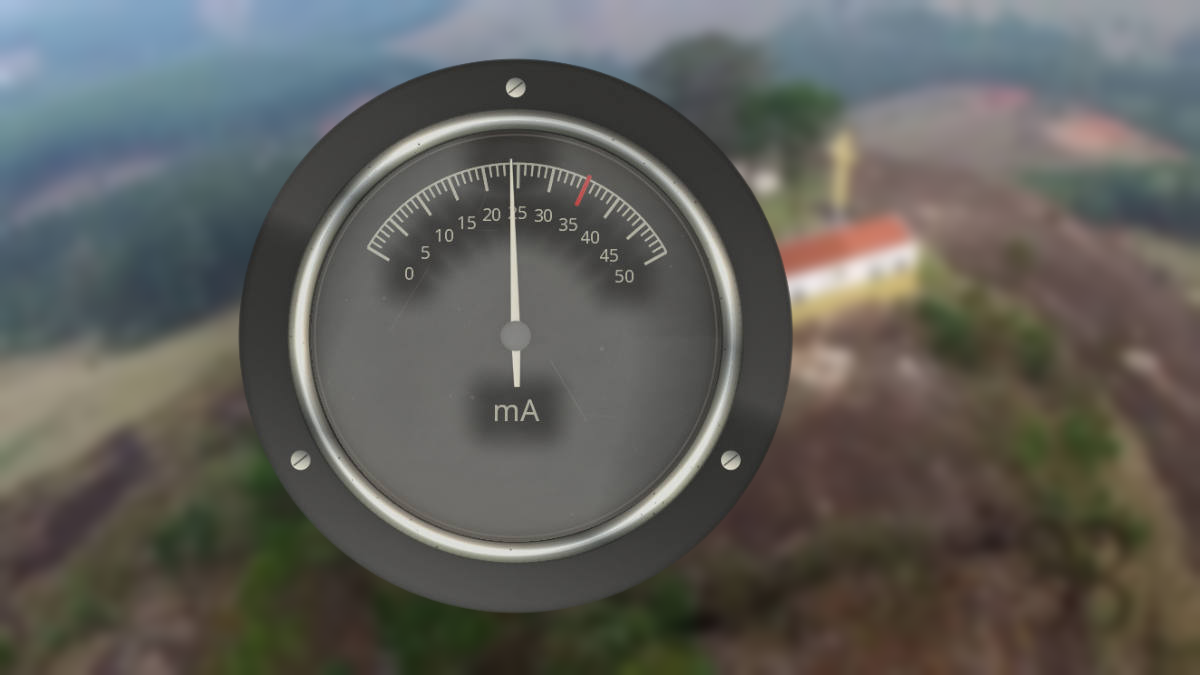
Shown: **24** mA
